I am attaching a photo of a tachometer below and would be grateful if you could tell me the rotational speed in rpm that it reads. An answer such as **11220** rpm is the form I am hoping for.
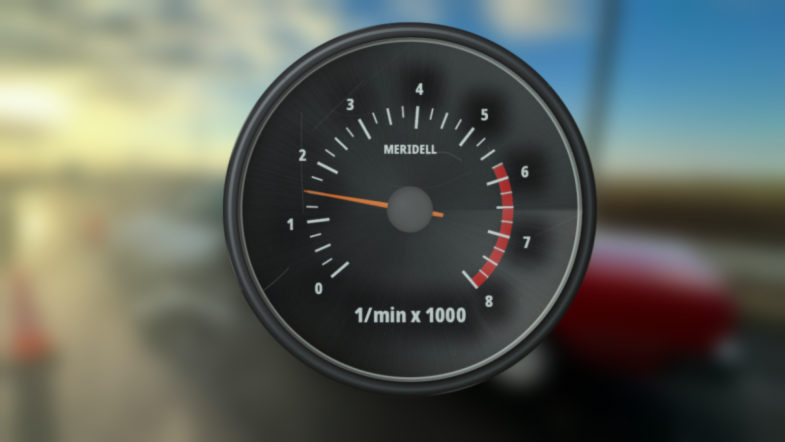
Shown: **1500** rpm
